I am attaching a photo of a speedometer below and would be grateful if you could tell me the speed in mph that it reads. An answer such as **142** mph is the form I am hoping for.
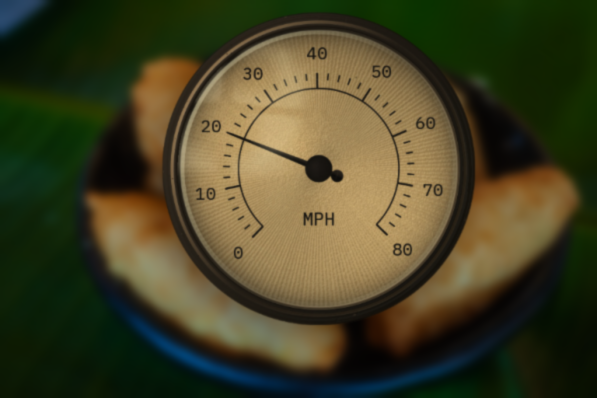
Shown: **20** mph
